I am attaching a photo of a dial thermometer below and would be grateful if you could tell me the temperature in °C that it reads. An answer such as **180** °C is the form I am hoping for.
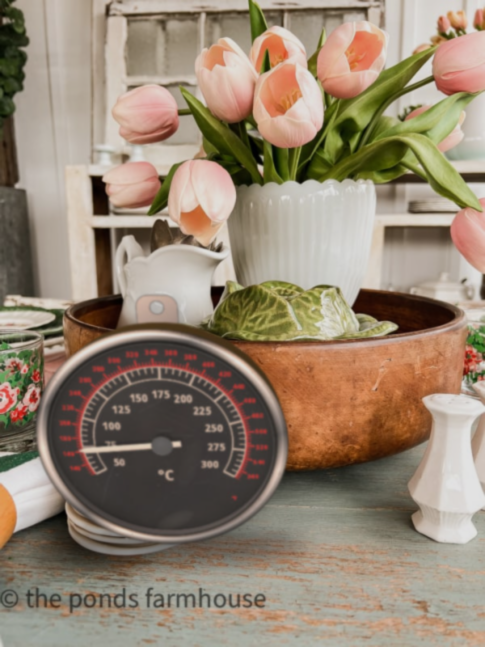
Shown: **75** °C
